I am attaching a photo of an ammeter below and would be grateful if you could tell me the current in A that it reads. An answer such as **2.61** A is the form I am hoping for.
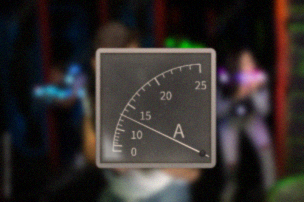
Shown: **13** A
